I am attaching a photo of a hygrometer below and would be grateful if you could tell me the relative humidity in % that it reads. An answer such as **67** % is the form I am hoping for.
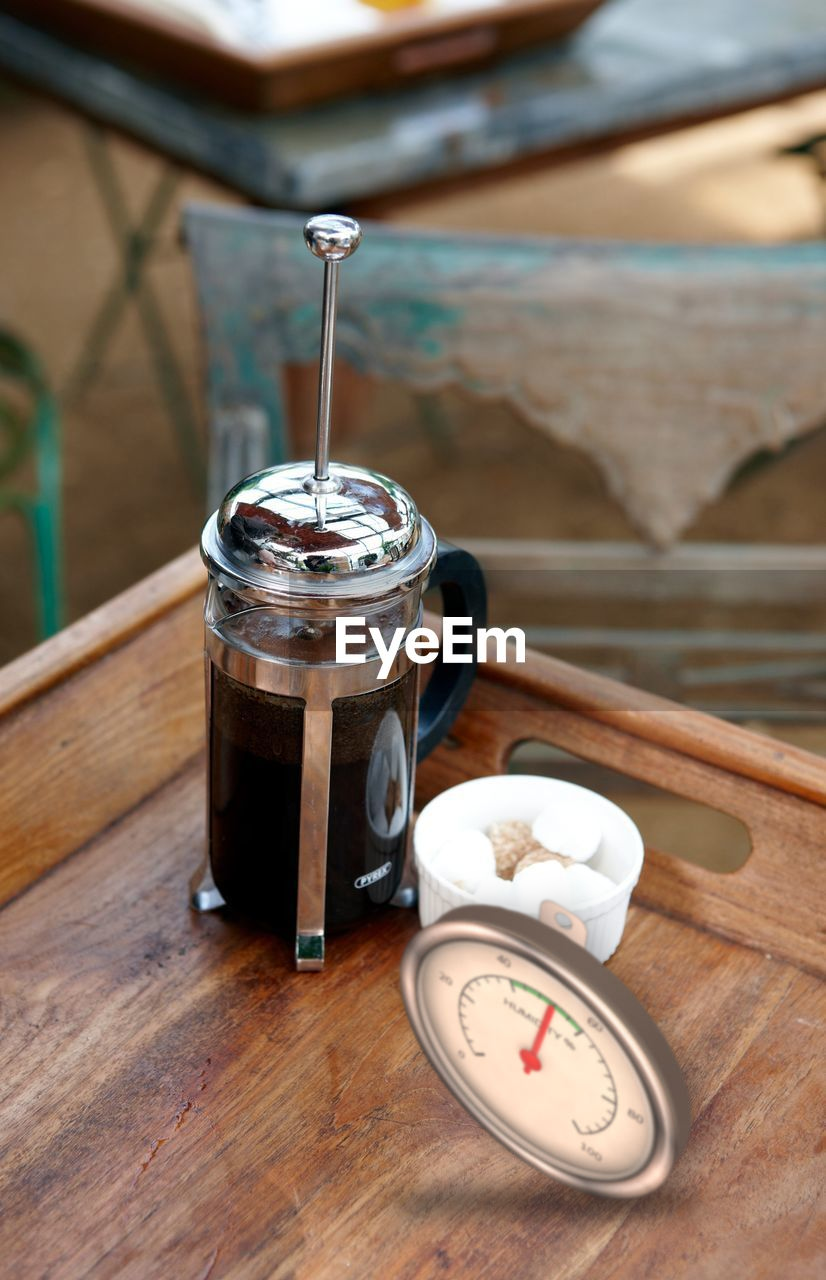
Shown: **52** %
